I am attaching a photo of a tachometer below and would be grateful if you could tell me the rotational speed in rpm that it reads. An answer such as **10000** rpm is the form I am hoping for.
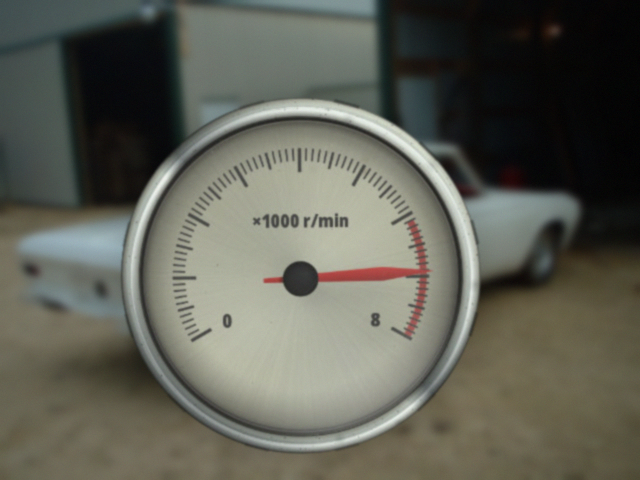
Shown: **6900** rpm
